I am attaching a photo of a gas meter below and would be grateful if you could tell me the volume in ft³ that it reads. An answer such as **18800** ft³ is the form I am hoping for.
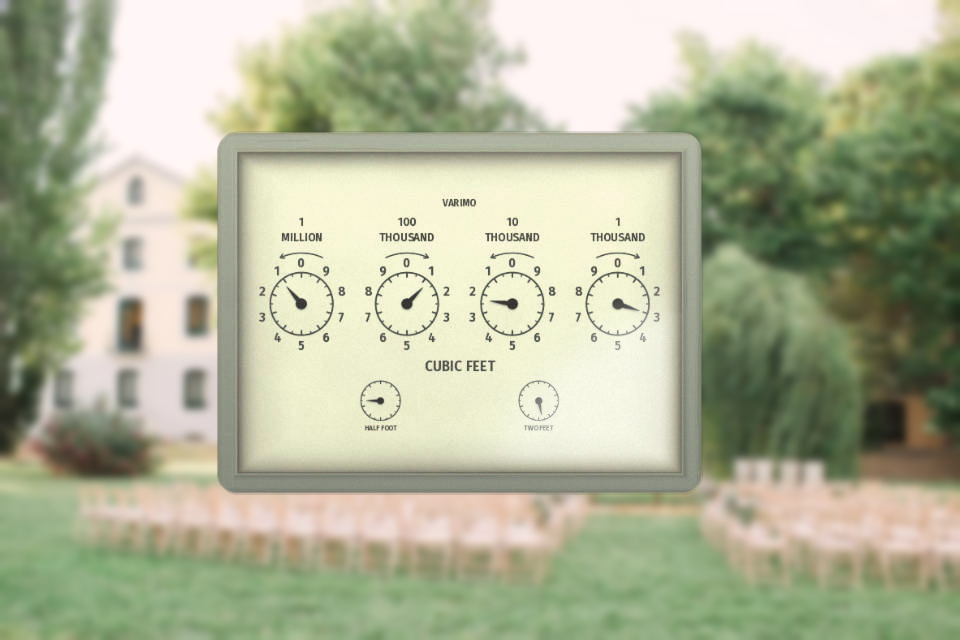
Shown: **112300** ft³
